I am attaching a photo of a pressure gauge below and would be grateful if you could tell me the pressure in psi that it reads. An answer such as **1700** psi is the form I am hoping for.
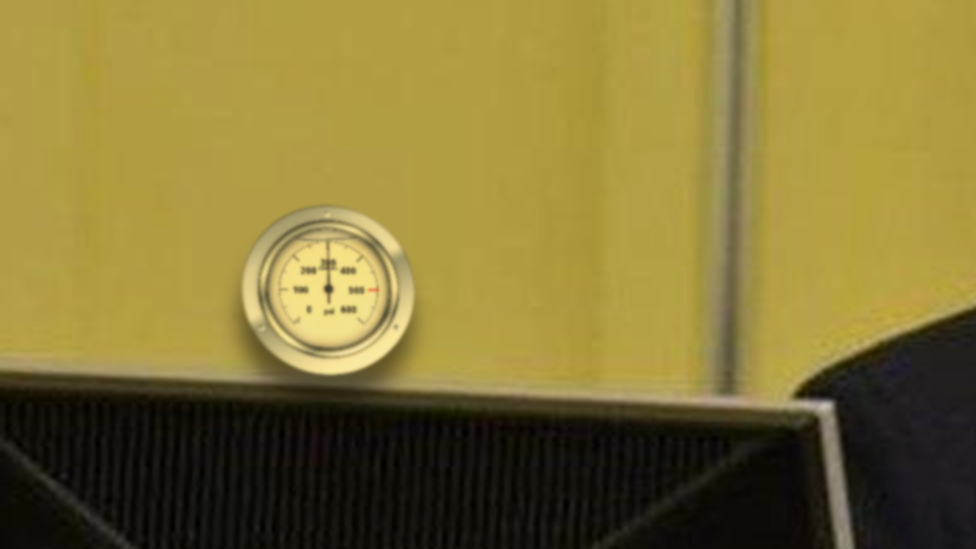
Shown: **300** psi
